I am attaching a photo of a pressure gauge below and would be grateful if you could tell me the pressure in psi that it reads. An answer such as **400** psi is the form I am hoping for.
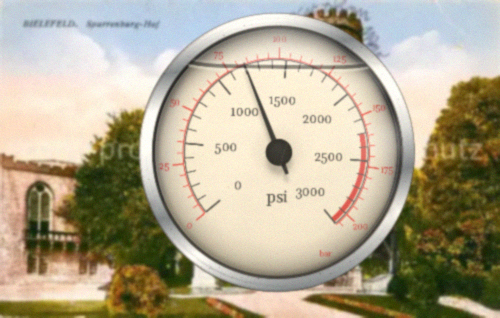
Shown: **1200** psi
